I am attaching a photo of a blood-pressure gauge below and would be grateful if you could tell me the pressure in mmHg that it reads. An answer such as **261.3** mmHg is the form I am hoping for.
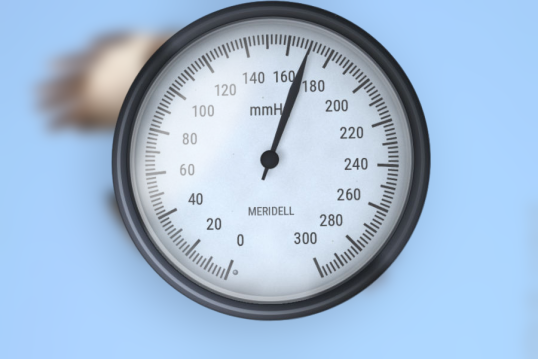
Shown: **170** mmHg
